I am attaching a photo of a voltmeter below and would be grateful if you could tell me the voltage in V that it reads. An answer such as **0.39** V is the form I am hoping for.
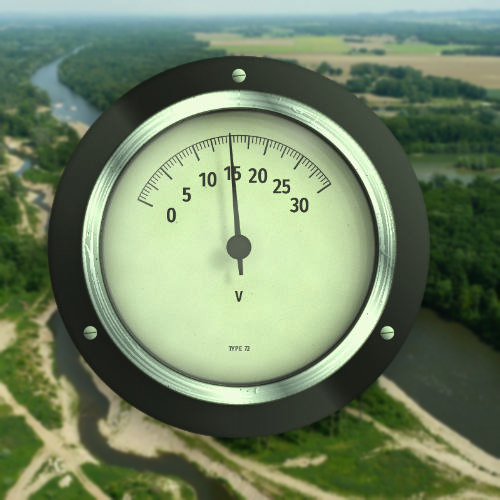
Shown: **15** V
